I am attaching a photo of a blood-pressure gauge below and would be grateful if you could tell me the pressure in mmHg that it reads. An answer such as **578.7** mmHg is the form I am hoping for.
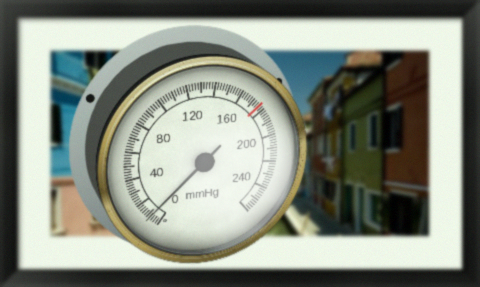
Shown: **10** mmHg
